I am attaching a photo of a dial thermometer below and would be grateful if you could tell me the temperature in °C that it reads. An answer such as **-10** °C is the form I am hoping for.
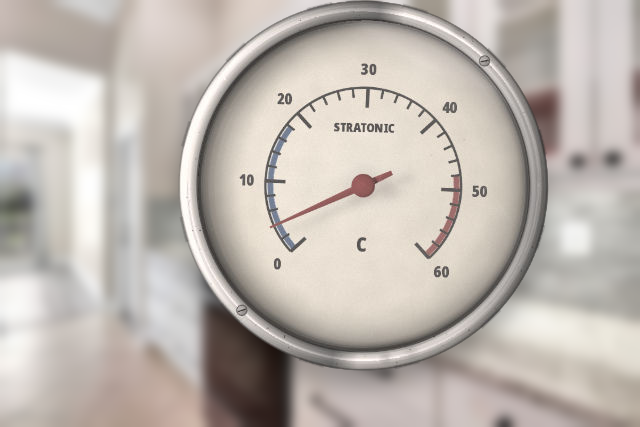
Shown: **4** °C
